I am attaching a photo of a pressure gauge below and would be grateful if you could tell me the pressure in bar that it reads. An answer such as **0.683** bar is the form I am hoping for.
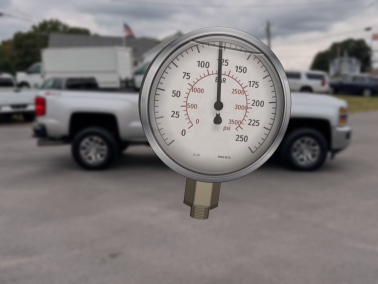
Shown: **120** bar
